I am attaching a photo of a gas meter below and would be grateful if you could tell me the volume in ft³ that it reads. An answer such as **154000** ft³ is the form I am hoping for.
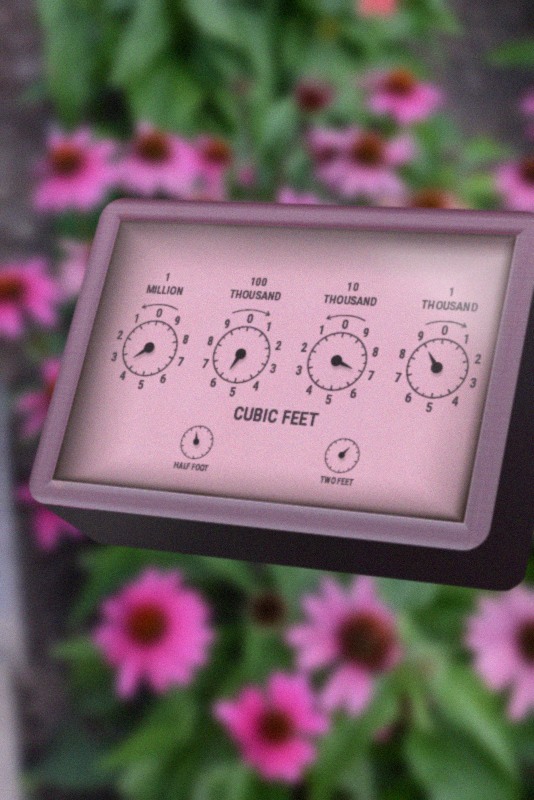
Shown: **356900** ft³
